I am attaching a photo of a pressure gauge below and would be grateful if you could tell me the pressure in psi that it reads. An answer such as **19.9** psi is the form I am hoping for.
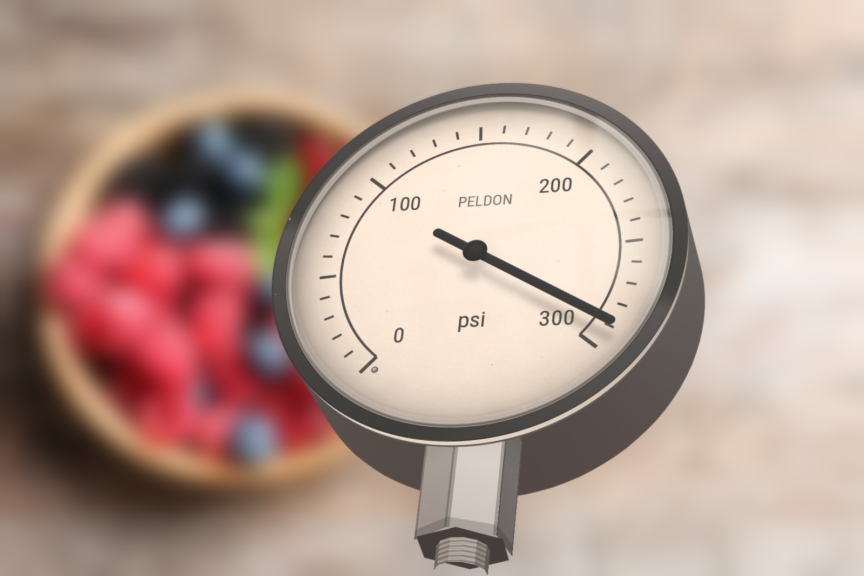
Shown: **290** psi
